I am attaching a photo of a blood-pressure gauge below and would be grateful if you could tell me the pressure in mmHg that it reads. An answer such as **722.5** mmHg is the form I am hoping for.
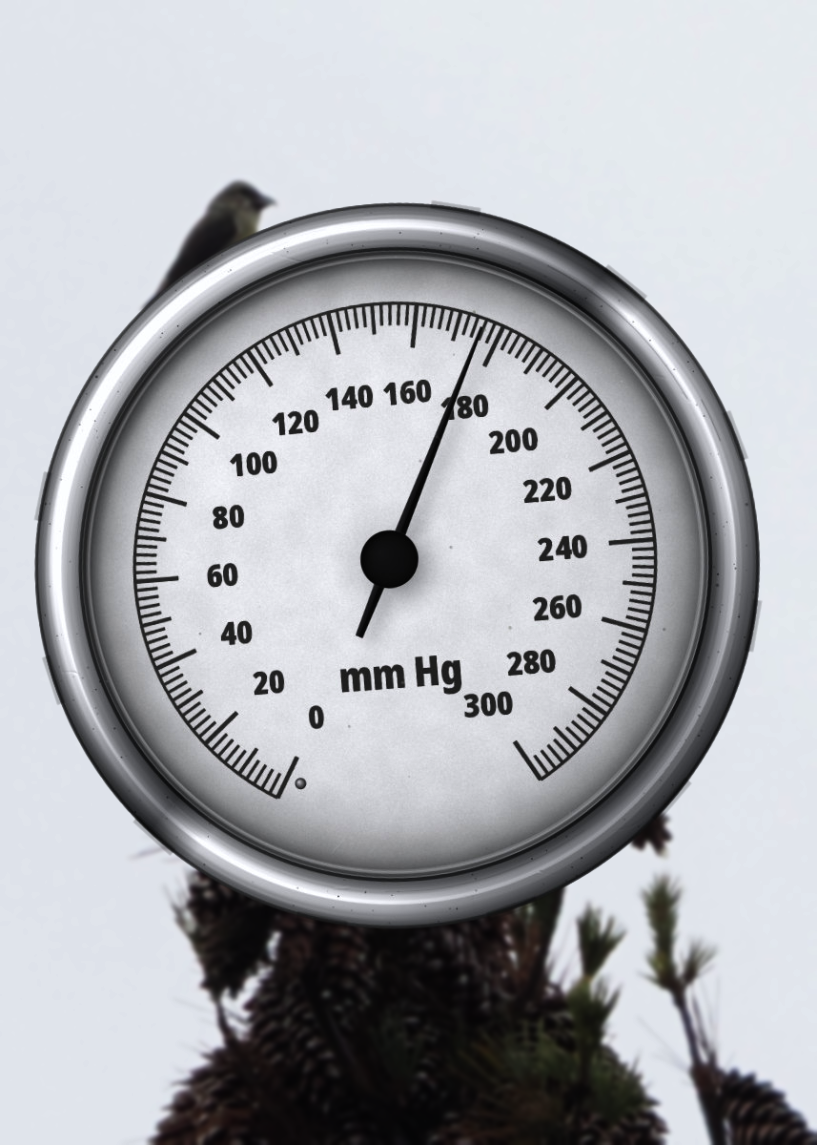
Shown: **176** mmHg
